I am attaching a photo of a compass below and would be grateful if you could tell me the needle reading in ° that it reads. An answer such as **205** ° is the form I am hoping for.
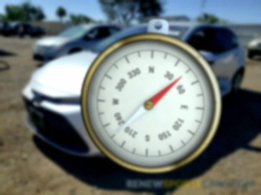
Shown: **45** °
